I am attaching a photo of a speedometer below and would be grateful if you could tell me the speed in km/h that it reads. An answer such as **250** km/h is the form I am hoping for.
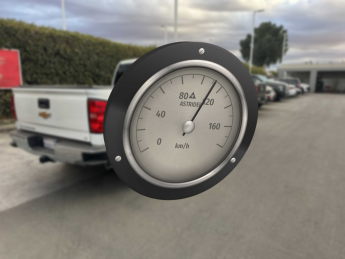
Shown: **110** km/h
